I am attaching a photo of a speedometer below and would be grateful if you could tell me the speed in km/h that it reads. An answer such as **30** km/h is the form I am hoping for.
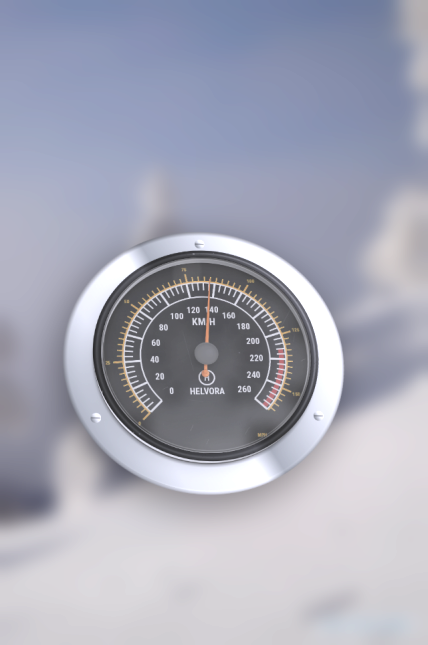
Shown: **136** km/h
